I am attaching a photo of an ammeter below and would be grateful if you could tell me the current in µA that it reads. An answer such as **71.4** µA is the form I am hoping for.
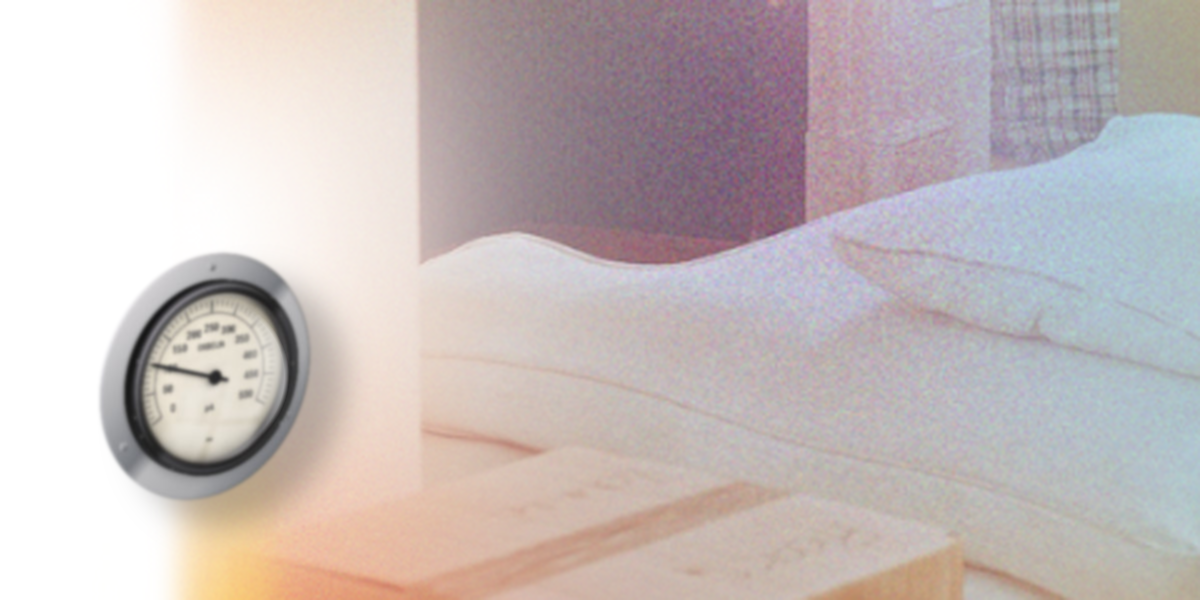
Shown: **100** µA
